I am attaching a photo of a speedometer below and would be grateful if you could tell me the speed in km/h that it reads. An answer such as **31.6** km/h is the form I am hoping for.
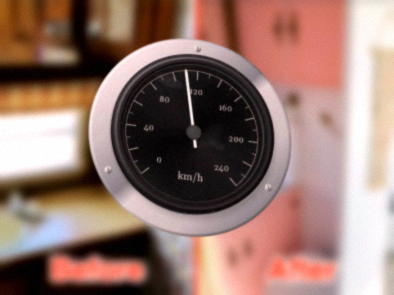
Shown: **110** km/h
